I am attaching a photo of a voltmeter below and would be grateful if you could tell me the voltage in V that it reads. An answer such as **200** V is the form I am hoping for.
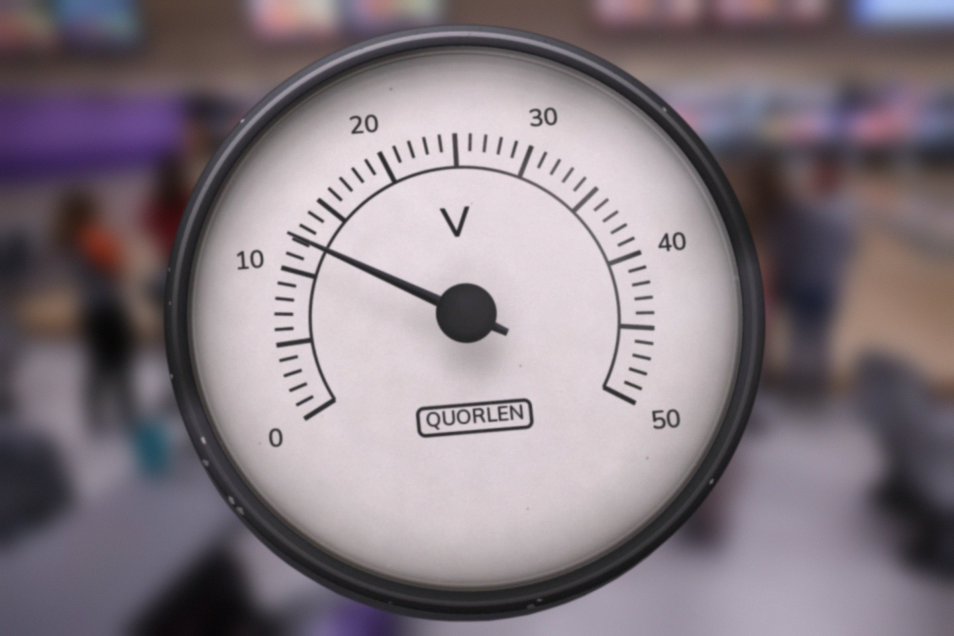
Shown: **12** V
